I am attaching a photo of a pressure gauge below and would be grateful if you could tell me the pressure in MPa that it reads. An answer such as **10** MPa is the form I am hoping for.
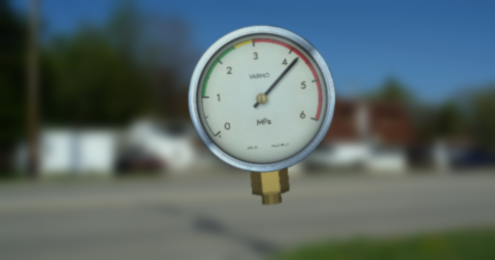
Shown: **4.25** MPa
